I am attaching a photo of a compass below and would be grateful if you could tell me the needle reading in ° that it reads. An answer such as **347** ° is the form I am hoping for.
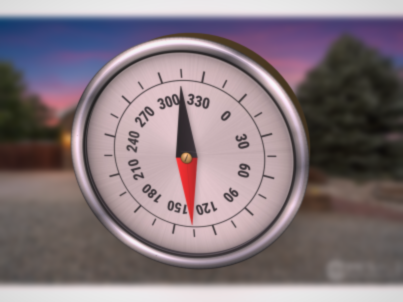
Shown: **135** °
